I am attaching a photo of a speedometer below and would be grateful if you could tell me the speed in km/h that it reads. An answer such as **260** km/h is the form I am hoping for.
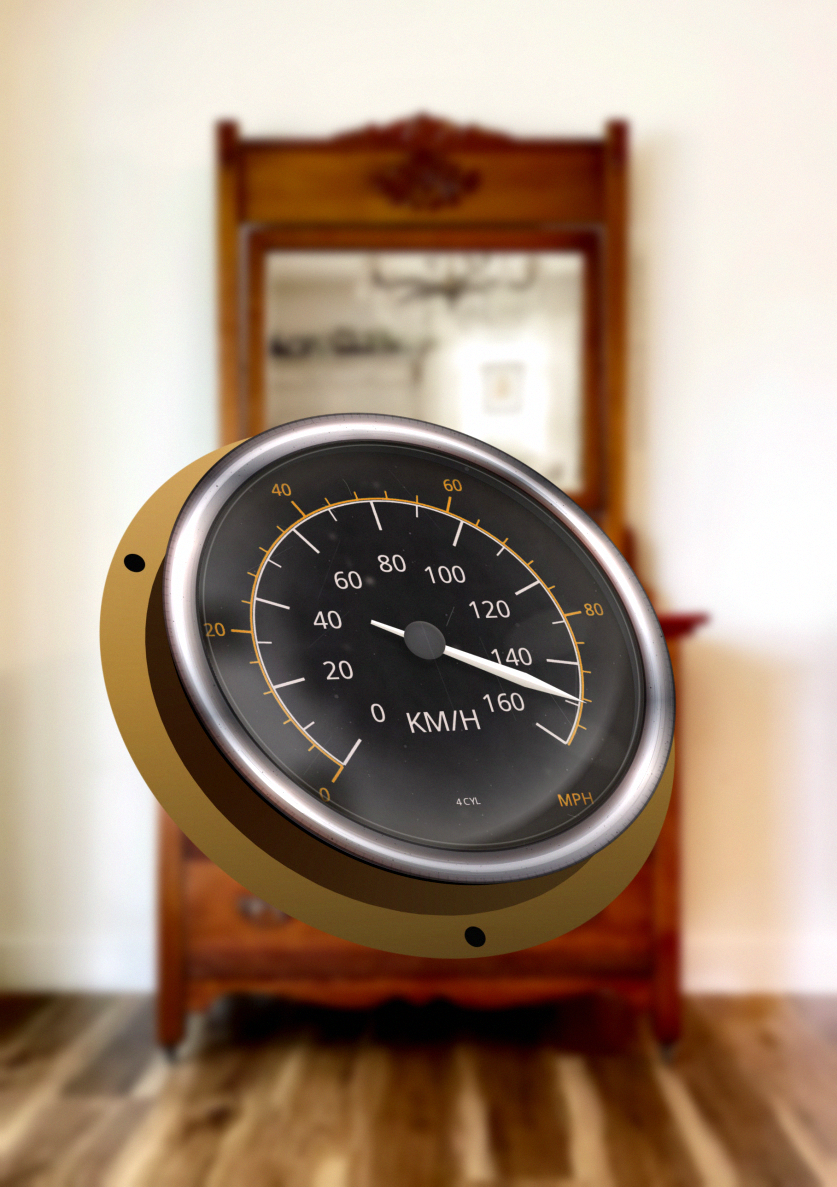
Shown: **150** km/h
